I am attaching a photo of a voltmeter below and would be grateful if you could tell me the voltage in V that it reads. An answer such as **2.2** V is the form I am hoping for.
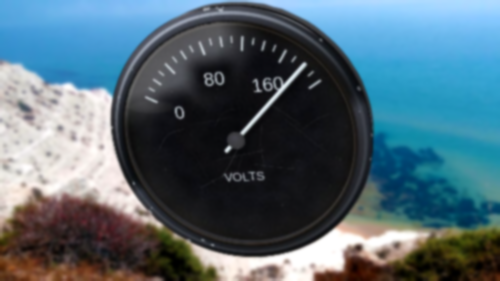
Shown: **180** V
